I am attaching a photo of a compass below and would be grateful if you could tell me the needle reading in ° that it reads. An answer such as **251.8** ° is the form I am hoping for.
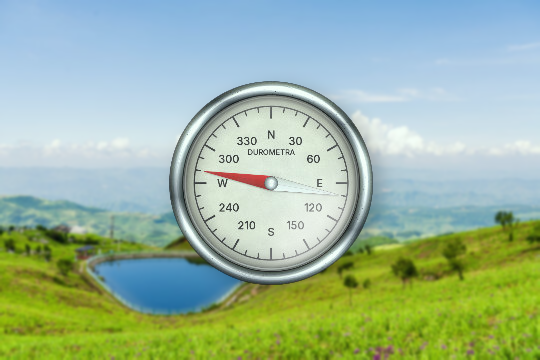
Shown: **280** °
